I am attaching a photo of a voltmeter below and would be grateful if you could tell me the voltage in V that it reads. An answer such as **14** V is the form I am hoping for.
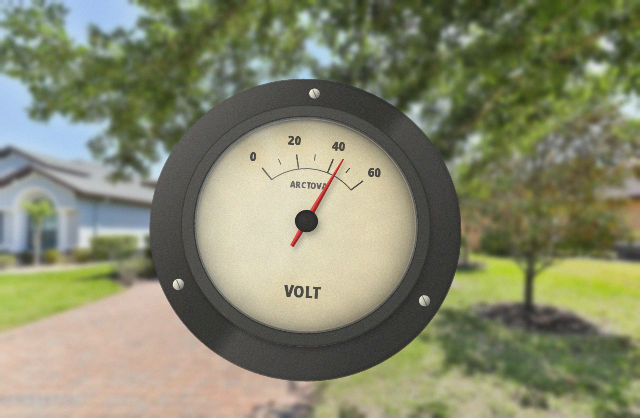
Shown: **45** V
